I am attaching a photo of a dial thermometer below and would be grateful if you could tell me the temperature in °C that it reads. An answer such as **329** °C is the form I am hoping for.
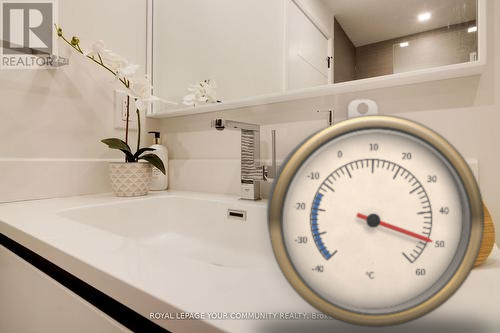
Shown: **50** °C
